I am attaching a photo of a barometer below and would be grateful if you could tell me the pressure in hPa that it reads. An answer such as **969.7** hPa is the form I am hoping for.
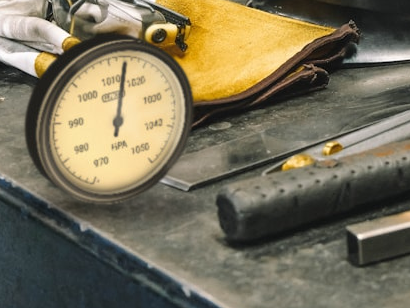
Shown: **1014** hPa
